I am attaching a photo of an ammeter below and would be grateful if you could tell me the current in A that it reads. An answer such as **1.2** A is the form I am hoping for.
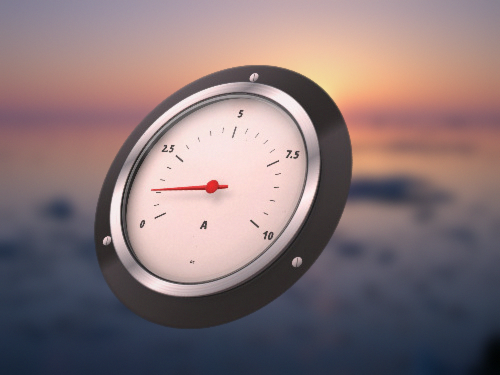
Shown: **1** A
